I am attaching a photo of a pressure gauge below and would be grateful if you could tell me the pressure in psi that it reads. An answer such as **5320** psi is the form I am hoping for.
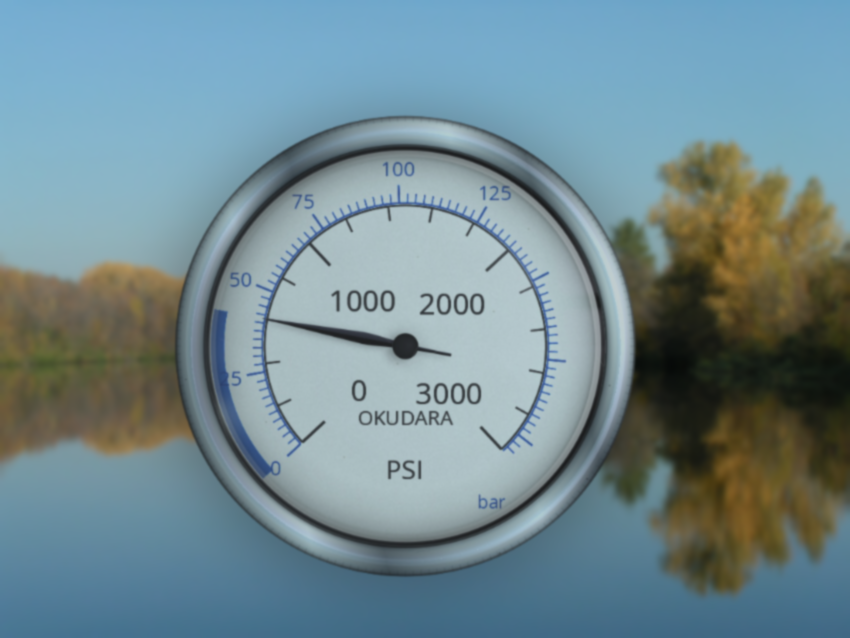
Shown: **600** psi
